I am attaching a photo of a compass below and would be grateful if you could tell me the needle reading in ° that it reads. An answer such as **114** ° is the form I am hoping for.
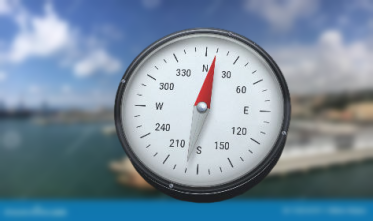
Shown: **10** °
